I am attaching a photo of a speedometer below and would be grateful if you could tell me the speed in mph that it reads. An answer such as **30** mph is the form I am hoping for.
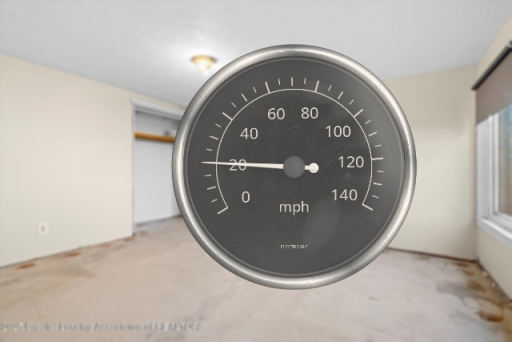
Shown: **20** mph
